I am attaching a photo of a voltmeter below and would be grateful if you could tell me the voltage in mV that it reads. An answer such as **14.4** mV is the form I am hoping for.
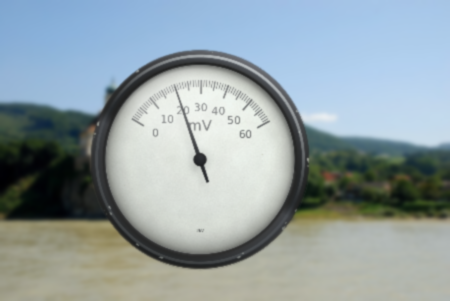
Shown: **20** mV
